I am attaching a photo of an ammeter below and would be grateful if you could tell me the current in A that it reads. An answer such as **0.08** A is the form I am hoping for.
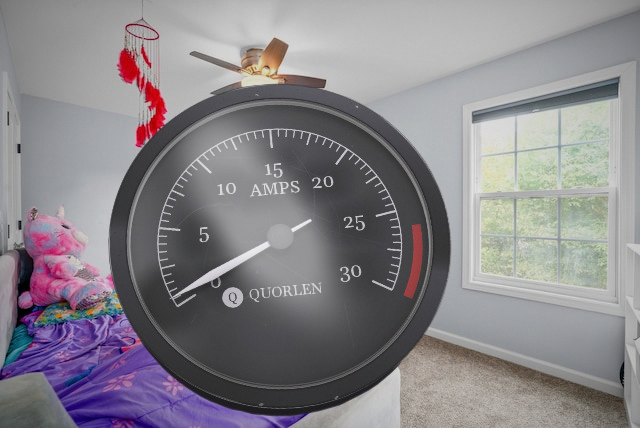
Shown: **0.5** A
